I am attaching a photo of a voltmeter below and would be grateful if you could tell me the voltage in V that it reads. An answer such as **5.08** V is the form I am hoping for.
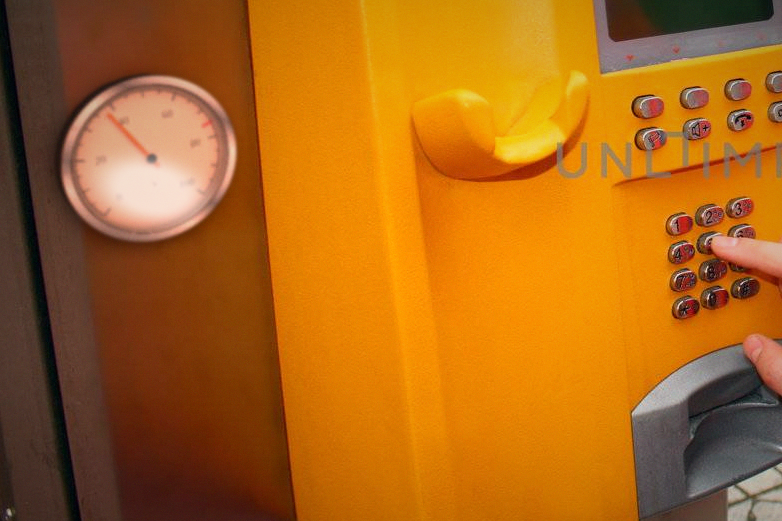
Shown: **37.5** V
